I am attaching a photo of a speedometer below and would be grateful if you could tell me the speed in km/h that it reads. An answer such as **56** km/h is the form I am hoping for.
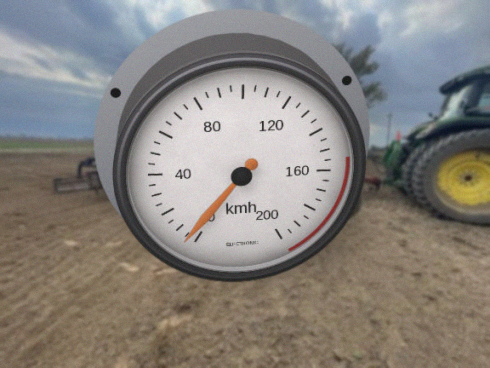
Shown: **5** km/h
